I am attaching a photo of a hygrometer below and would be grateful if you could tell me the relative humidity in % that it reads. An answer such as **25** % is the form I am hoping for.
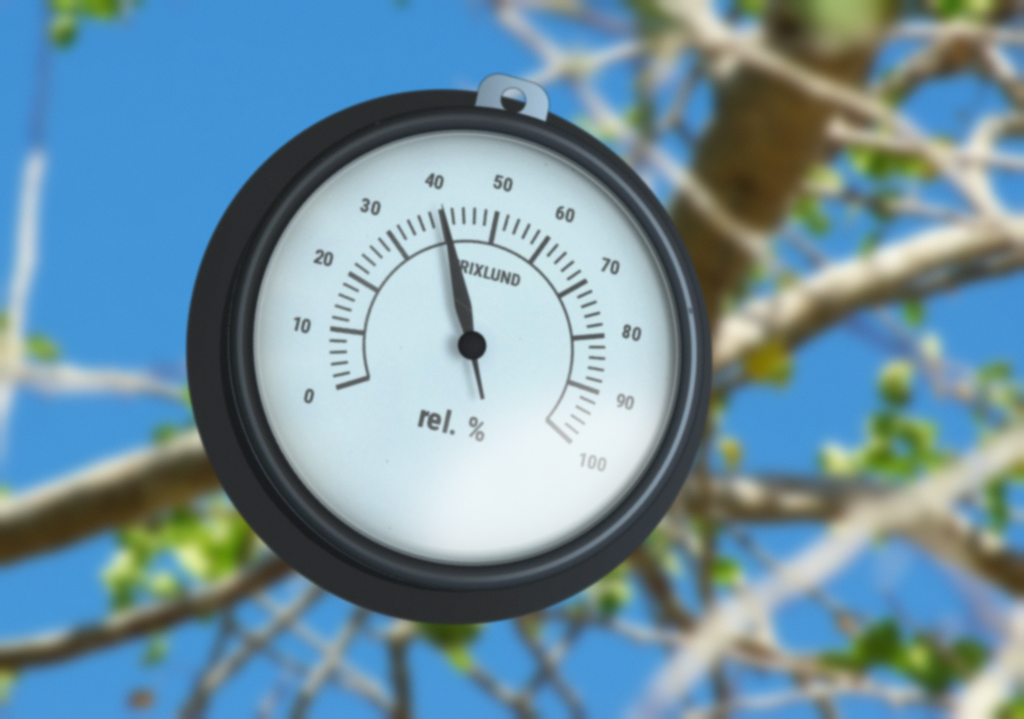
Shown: **40** %
